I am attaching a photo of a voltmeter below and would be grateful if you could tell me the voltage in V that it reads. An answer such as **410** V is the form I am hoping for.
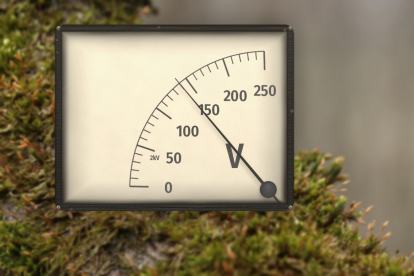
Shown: **140** V
